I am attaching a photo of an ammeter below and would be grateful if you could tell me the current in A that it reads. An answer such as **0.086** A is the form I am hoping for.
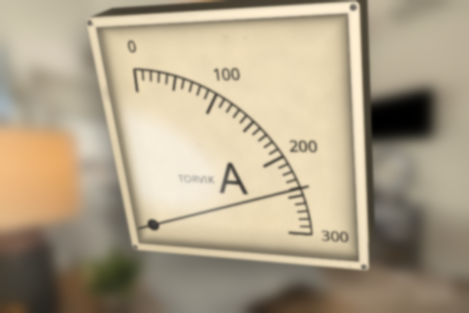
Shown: **240** A
